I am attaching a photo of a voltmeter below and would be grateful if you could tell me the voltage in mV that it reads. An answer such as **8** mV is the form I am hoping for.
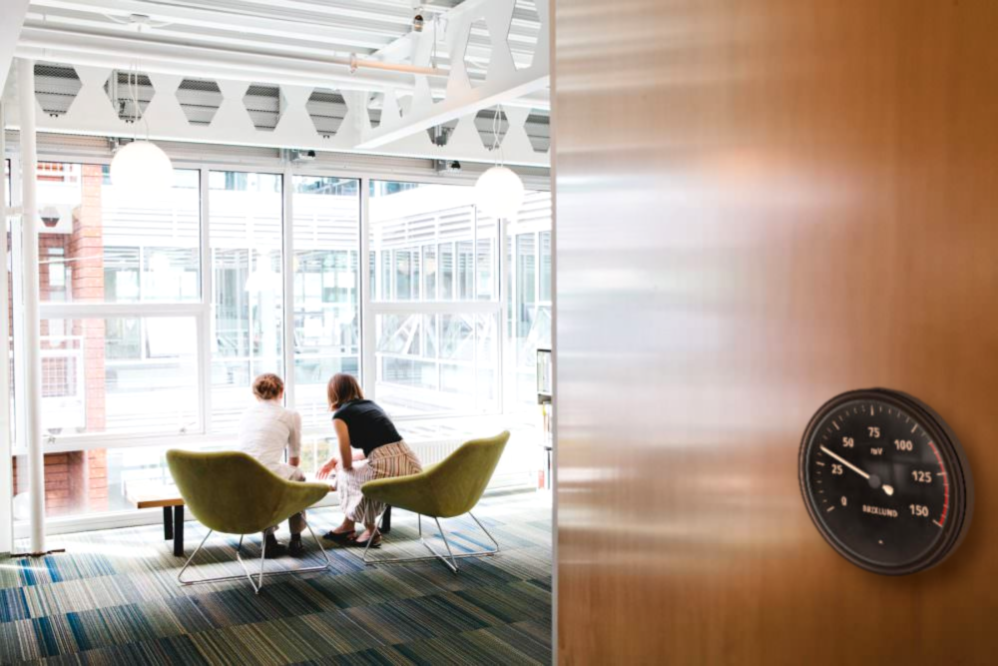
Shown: **35** mV
